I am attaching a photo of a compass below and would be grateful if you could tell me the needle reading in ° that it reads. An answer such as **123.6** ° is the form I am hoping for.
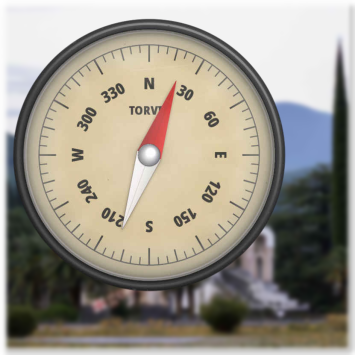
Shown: **20** °
